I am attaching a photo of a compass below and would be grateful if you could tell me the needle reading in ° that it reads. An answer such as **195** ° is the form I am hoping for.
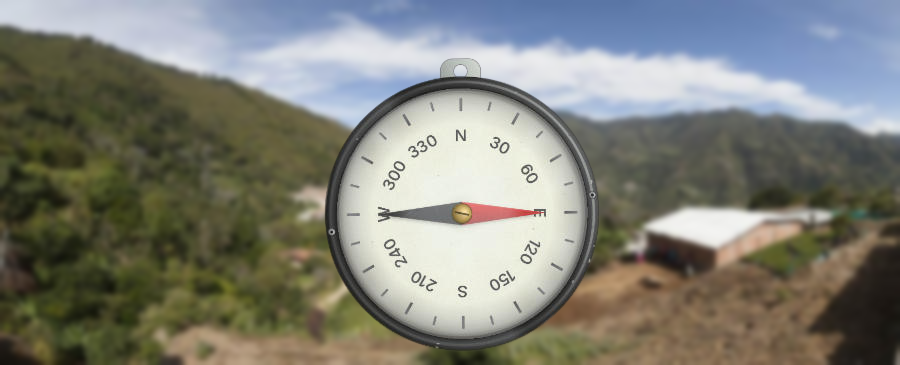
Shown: **90** °
